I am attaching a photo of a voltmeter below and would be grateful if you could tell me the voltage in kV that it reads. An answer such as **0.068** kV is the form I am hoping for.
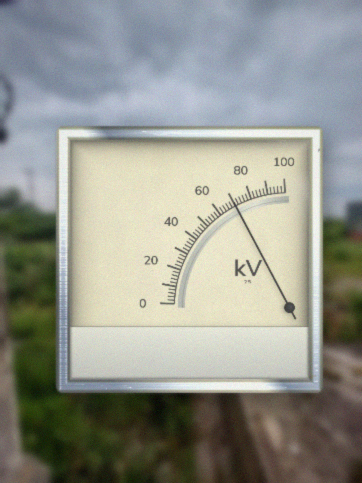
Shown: **70** kV
